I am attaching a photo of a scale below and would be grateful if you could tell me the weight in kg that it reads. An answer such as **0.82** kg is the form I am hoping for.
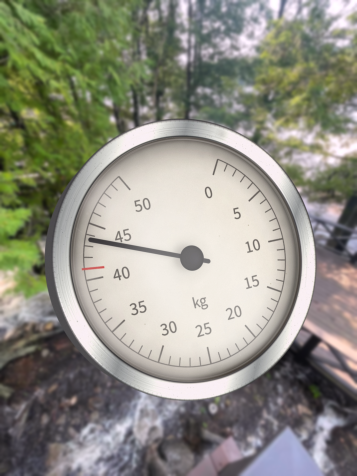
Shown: **43.5** kg
